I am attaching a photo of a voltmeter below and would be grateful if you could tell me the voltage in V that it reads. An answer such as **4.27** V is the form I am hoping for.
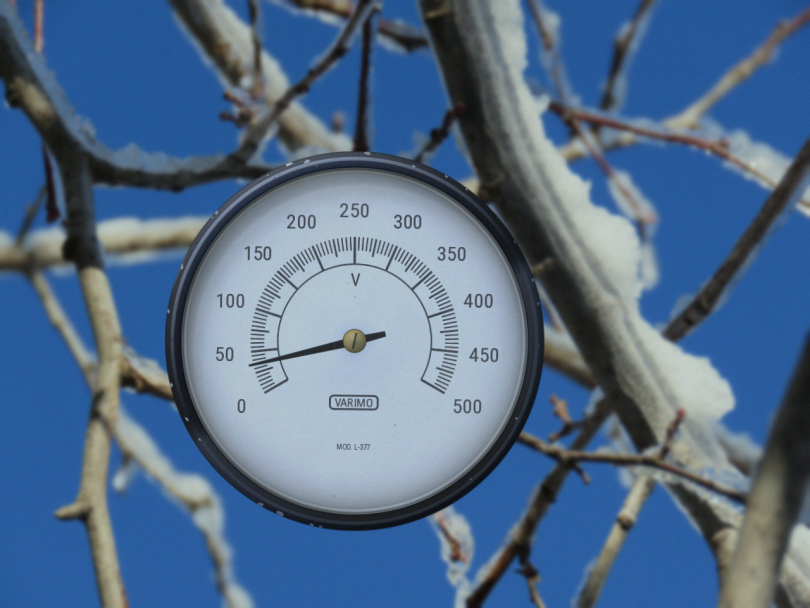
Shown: **35** V
